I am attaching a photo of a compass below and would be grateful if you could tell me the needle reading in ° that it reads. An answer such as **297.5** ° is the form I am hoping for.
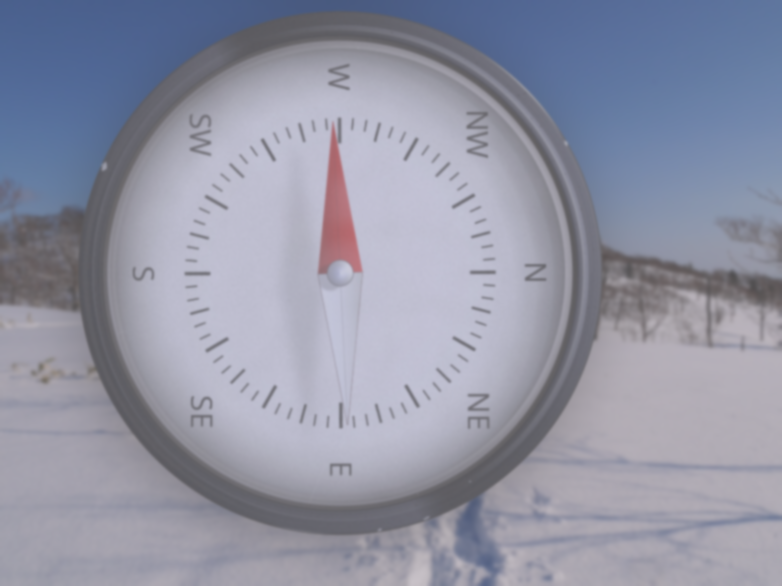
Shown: **267.5** °
